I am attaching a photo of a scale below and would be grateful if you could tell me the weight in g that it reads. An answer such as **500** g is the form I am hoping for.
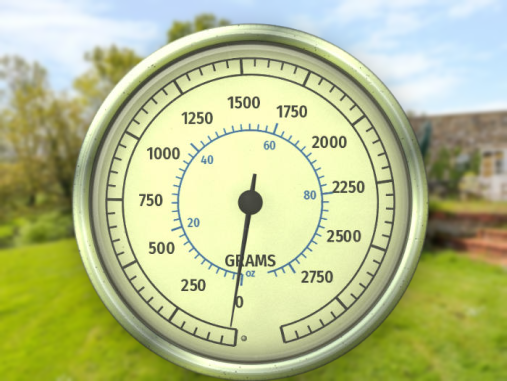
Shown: **25** g
